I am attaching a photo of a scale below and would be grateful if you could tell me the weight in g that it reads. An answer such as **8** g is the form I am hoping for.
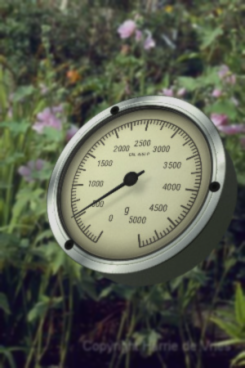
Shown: **500** g
